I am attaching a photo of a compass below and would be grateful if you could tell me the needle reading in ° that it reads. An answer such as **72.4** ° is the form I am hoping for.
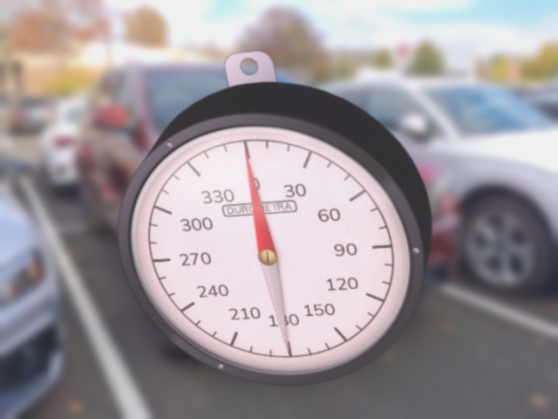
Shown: **0** °
